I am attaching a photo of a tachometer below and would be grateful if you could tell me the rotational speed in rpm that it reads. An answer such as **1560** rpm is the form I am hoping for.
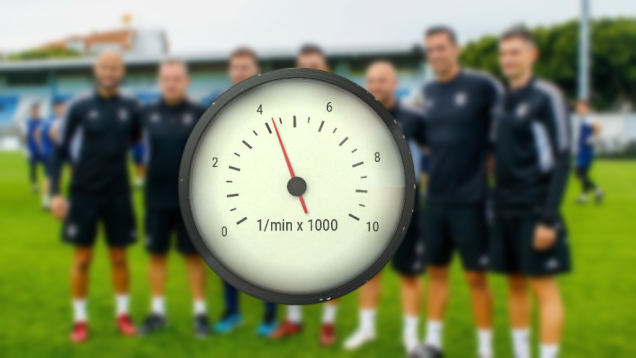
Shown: **4250** rpm
